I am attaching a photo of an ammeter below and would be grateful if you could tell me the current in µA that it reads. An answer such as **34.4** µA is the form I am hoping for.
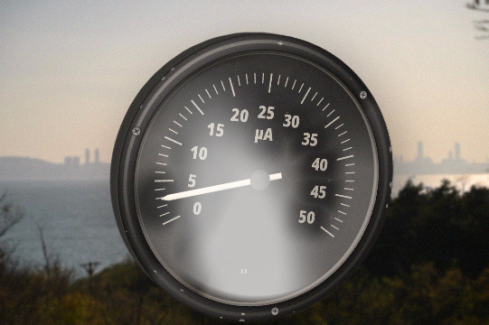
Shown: **3** µA
